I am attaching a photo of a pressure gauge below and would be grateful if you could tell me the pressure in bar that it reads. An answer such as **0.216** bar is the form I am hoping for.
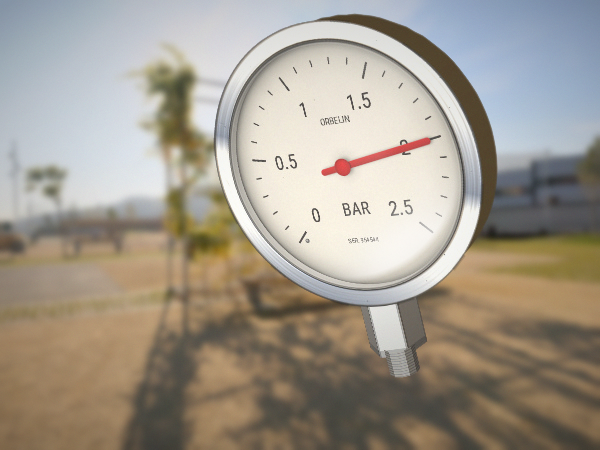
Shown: **2** bar
